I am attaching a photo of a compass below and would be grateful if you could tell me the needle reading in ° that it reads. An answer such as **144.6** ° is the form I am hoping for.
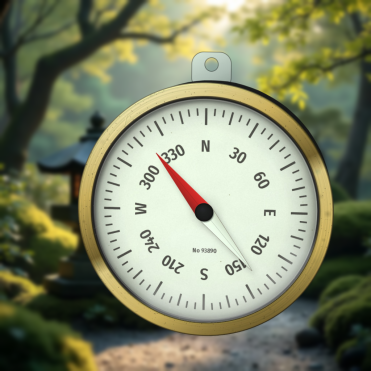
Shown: **320** °
